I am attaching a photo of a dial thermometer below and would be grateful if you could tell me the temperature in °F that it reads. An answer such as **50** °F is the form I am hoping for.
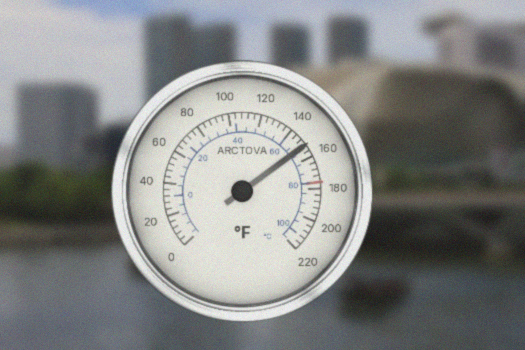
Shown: **152** °F
